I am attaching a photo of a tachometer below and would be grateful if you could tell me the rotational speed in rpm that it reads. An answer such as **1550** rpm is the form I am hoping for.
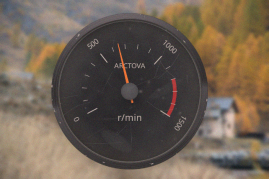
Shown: **650** rpm
